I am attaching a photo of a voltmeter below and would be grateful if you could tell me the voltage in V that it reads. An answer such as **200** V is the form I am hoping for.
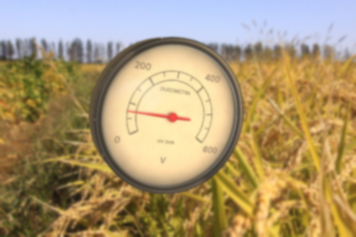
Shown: **75** V
